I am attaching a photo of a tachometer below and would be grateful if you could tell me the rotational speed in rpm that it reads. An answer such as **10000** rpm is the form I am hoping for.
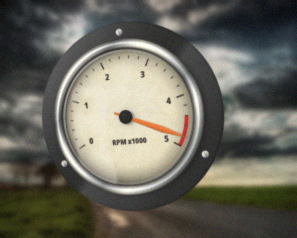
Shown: **4800** rpm
